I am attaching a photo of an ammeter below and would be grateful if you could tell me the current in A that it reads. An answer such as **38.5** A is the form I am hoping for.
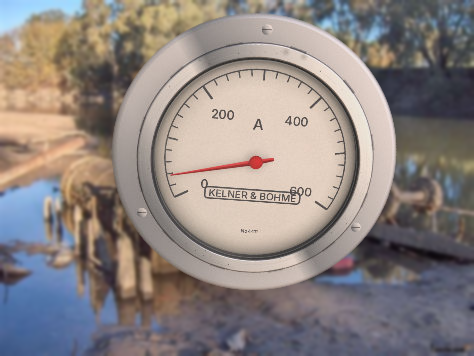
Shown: **40** A
